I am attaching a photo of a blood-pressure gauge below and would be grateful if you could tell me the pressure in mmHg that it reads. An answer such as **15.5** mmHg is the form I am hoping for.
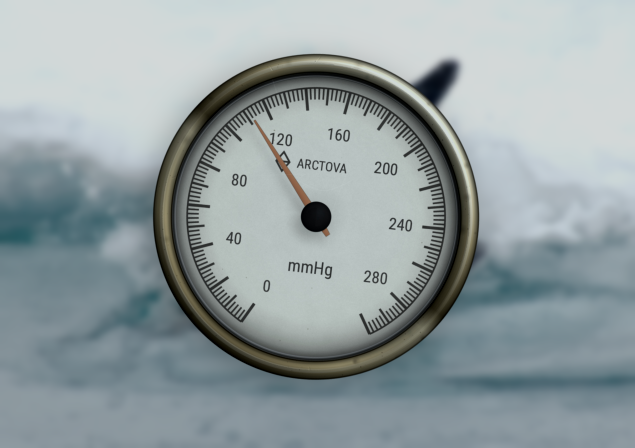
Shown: **112** mmHg
